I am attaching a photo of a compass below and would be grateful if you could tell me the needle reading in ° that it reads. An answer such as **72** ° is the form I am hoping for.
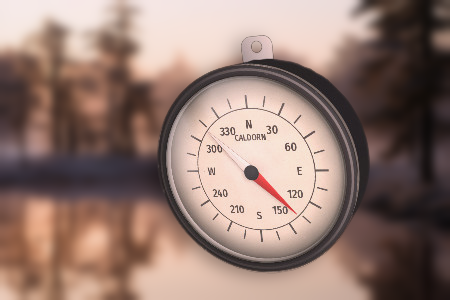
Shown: **135** °
